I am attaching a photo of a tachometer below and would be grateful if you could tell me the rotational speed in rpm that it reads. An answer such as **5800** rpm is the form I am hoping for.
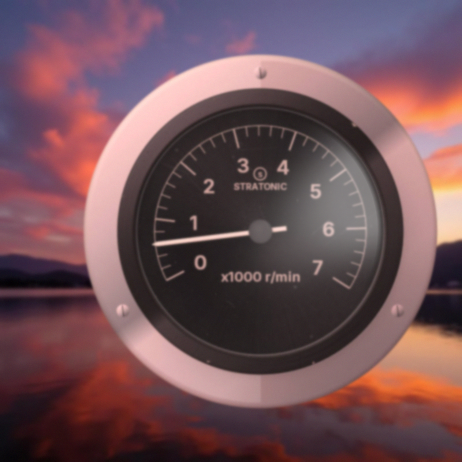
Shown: **600** rpm
